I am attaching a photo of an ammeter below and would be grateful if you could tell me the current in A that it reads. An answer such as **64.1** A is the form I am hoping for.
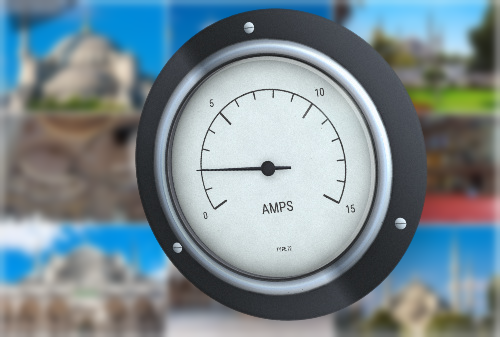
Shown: **2** A
